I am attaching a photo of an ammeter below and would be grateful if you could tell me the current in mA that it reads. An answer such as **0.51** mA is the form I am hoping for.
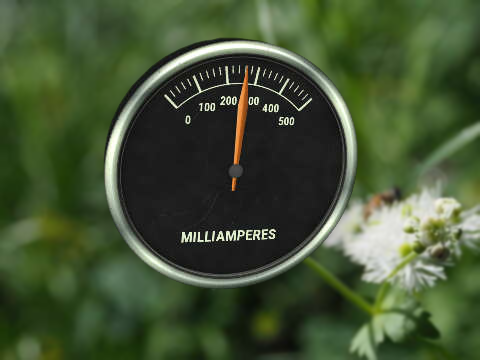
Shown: **260** mA
